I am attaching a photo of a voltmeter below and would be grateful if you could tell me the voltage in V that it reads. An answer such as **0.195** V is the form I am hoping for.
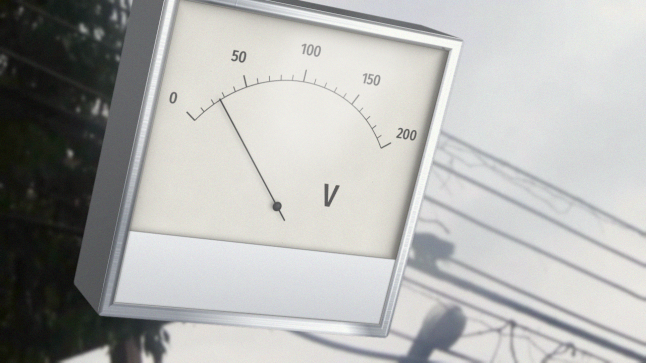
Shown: **25** V
